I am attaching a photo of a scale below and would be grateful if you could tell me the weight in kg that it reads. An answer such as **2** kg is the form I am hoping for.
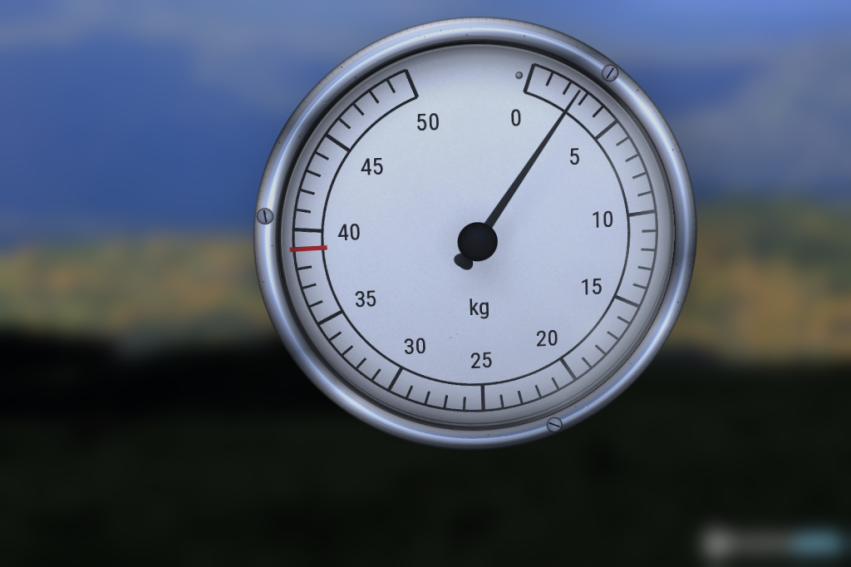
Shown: **2.5** kg
